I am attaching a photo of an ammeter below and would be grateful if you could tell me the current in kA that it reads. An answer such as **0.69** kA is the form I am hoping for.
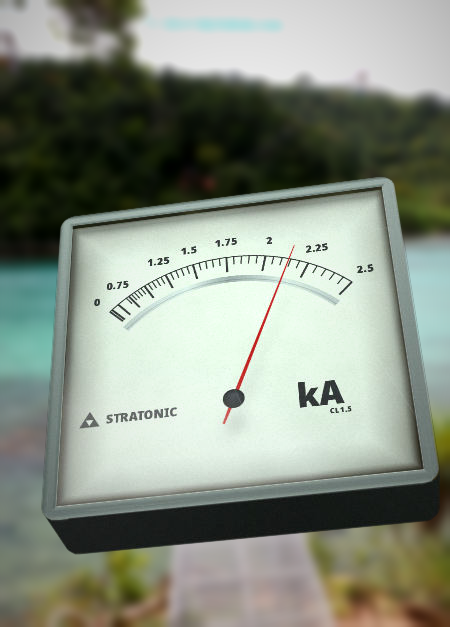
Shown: **2.15** kA
